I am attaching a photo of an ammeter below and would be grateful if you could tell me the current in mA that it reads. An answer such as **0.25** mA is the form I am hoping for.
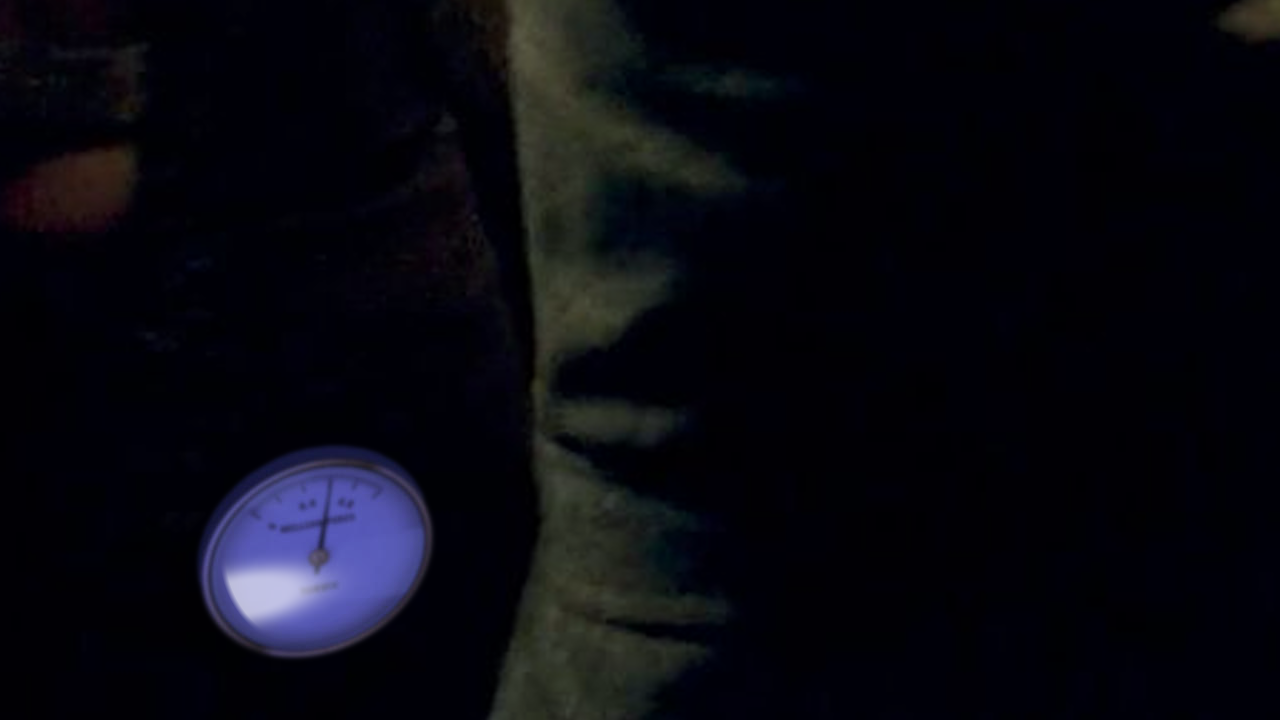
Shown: **0.6** mA
